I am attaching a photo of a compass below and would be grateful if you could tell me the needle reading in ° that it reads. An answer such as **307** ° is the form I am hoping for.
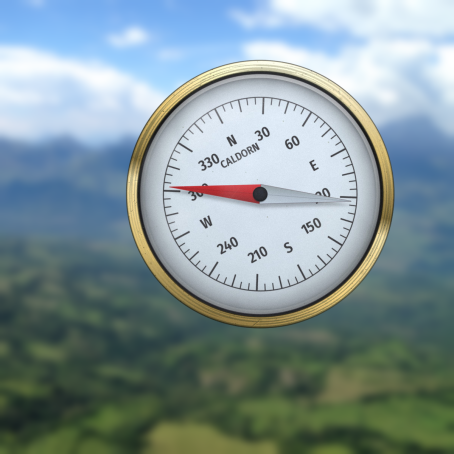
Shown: **302.5** °
